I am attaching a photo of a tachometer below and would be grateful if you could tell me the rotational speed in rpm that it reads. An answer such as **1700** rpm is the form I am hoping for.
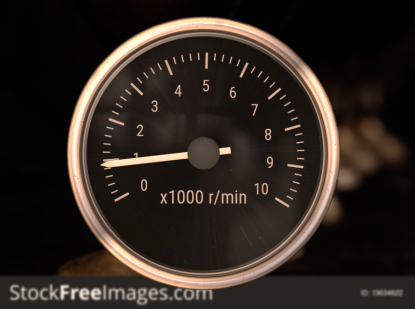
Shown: **900** rpm
